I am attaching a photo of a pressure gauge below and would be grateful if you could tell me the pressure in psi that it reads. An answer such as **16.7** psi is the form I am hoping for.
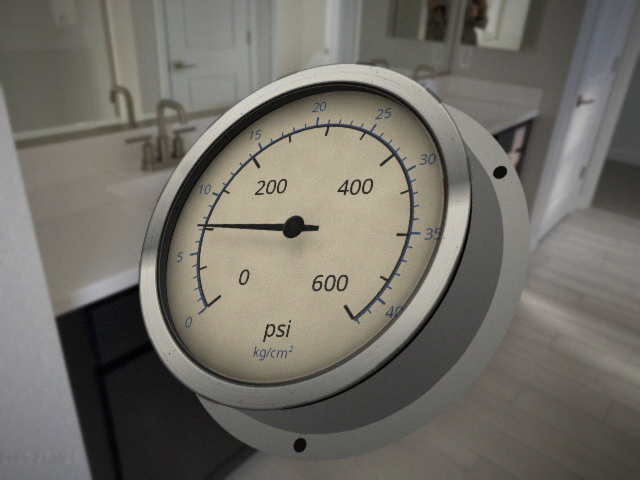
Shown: **100** psi
